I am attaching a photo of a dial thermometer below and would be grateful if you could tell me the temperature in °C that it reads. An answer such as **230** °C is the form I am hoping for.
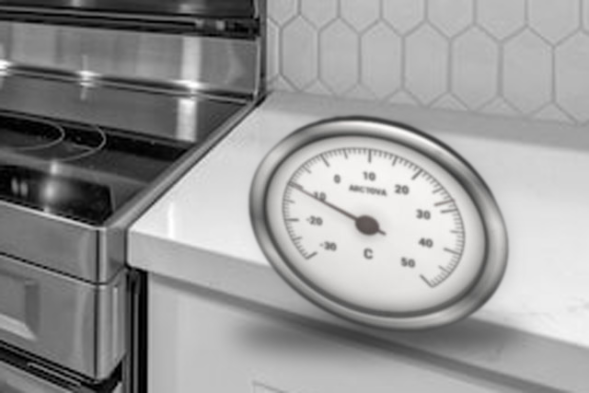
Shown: **-10** °C
